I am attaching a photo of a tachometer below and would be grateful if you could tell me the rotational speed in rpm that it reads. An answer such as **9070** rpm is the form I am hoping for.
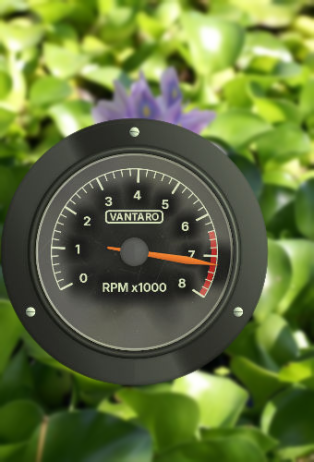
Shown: **7200** rpm
